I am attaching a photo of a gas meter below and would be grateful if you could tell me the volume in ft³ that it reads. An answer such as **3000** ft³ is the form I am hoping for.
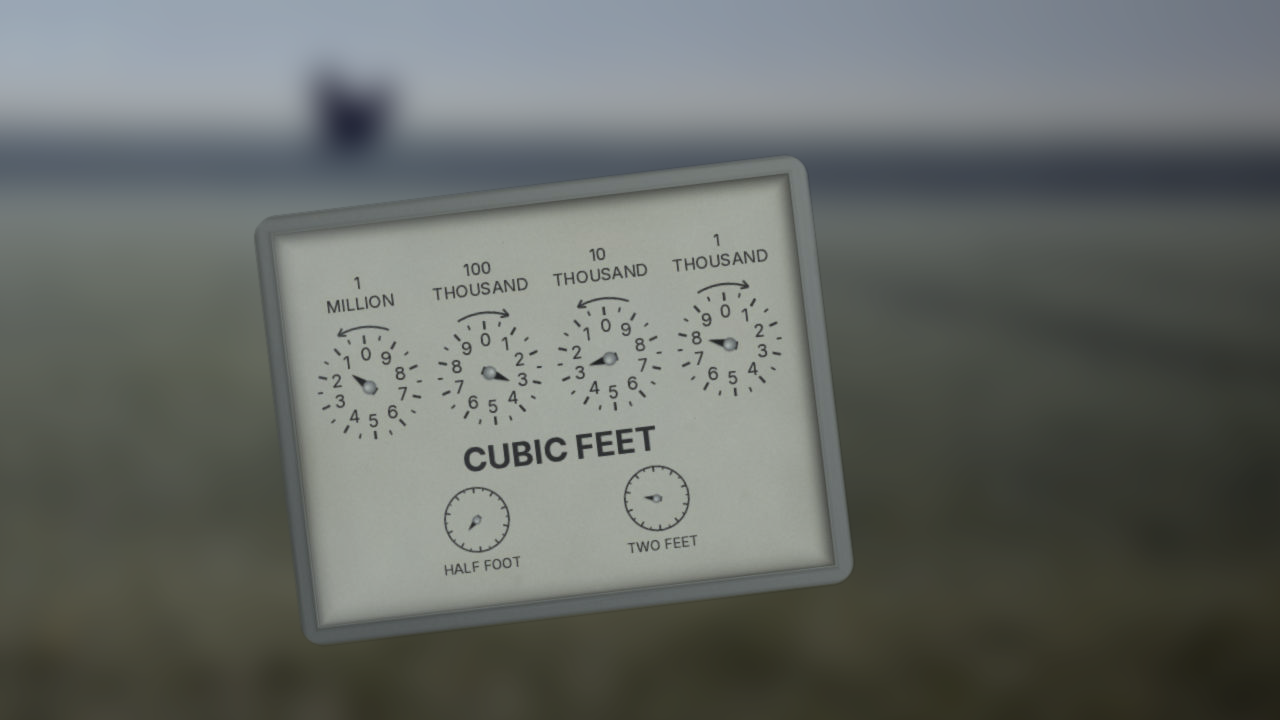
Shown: **132800** ft³
